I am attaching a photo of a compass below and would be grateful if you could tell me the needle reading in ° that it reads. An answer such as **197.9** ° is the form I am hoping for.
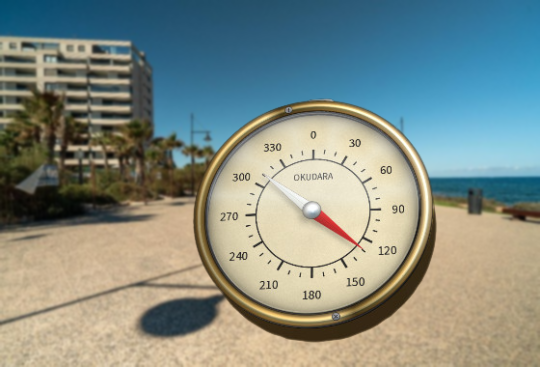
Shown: **130** °
